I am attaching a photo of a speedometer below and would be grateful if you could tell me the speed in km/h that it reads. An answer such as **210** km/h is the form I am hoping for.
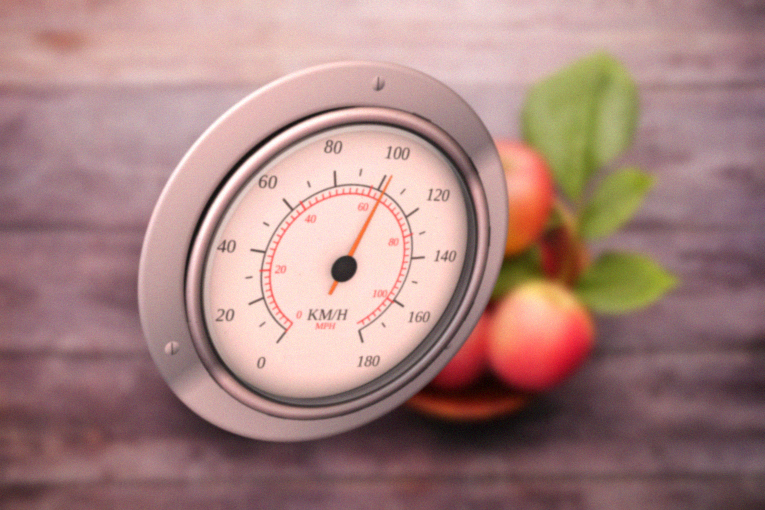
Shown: **100** km/h
